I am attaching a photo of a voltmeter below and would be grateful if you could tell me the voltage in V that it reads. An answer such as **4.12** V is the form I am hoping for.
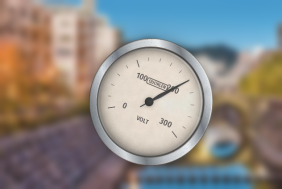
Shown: **200** V
